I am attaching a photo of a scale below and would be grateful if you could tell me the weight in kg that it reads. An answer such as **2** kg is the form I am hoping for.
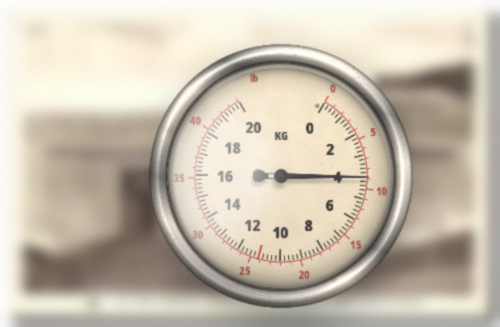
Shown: **4** kg
